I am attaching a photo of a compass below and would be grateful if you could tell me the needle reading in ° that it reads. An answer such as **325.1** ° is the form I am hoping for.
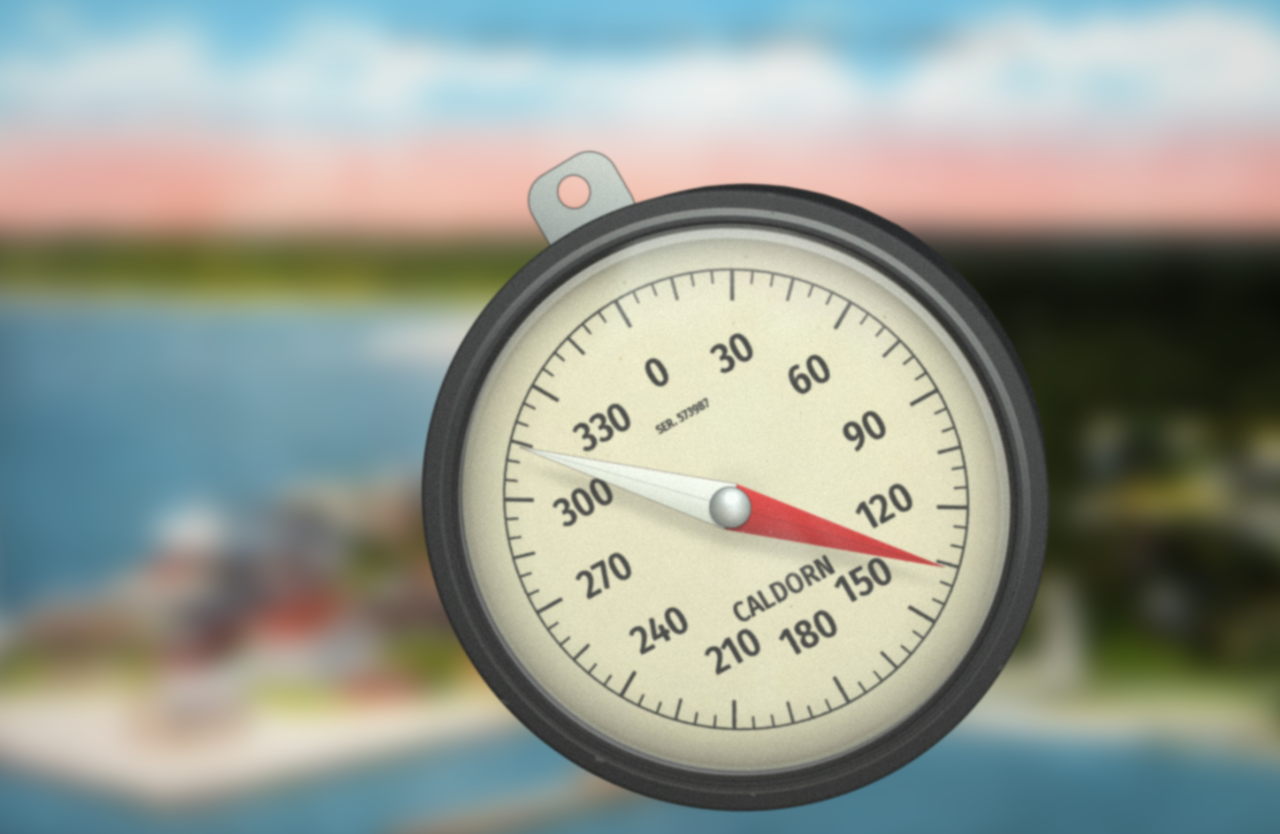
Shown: **135** °
